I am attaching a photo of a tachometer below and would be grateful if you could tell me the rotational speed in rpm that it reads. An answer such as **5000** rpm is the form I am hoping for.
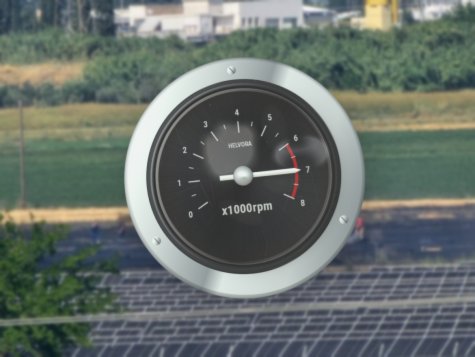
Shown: **7000** rpm
